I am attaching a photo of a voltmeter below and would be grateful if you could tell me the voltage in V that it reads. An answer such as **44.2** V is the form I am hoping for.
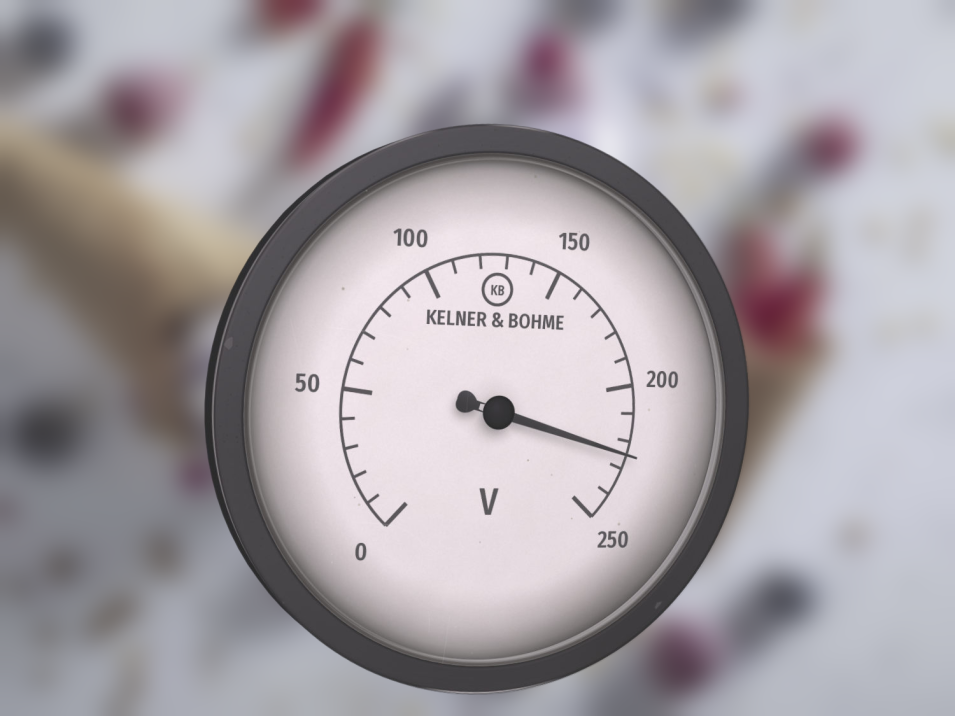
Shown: **225** V
